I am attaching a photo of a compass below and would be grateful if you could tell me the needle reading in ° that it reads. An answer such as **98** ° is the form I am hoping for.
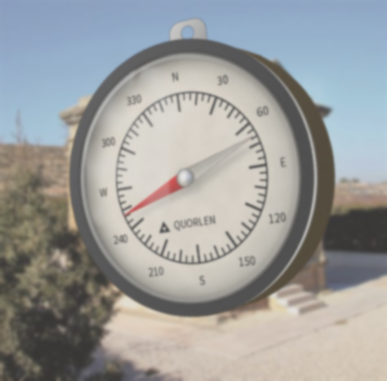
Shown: **250** °
